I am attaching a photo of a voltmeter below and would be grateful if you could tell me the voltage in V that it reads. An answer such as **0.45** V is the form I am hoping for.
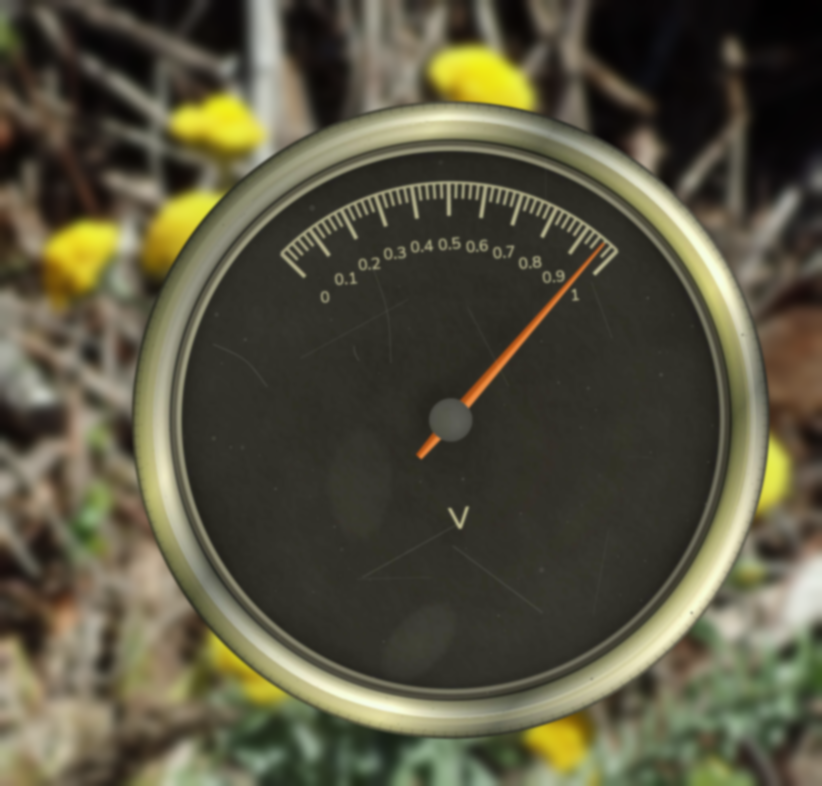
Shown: **0.96** V
